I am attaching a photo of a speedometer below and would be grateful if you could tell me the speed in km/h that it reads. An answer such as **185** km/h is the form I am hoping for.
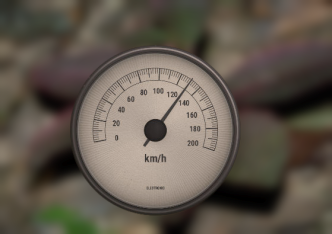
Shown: **130** km/h
